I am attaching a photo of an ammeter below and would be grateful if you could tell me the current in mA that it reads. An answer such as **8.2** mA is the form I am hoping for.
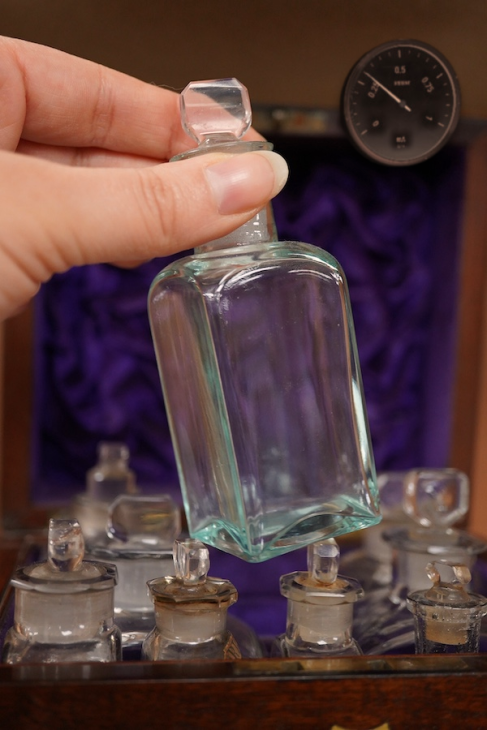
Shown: **0.3** mA
